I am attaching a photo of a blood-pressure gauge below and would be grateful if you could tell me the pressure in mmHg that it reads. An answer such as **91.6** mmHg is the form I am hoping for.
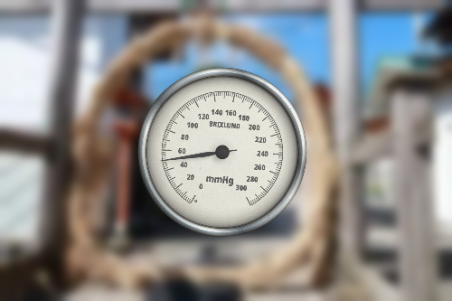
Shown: **50** mmHg
